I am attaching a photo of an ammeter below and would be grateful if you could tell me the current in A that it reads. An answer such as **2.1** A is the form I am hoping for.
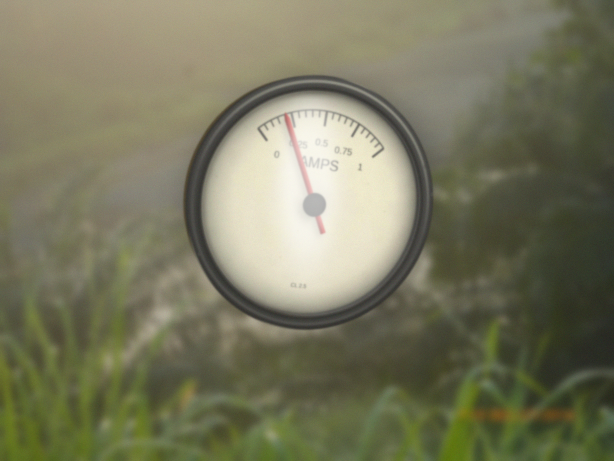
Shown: **0.2** A
